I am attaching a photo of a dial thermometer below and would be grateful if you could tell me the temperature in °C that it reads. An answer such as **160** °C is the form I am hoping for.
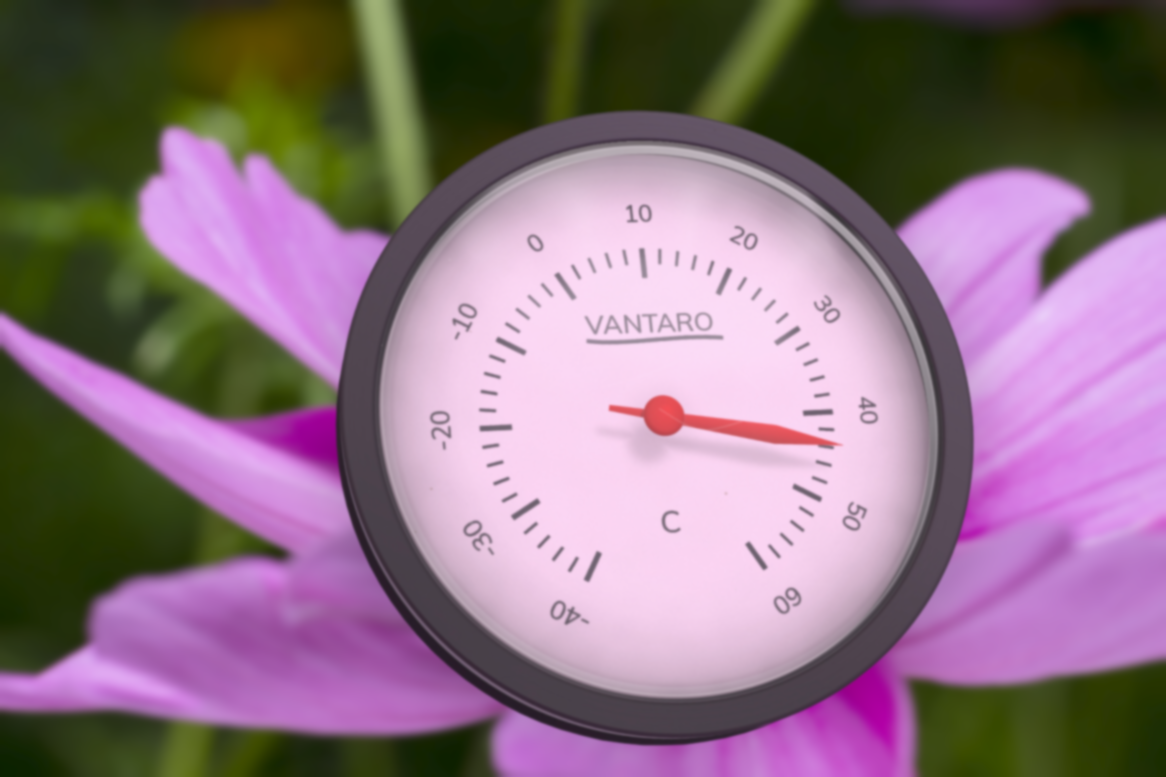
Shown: **44** °C
